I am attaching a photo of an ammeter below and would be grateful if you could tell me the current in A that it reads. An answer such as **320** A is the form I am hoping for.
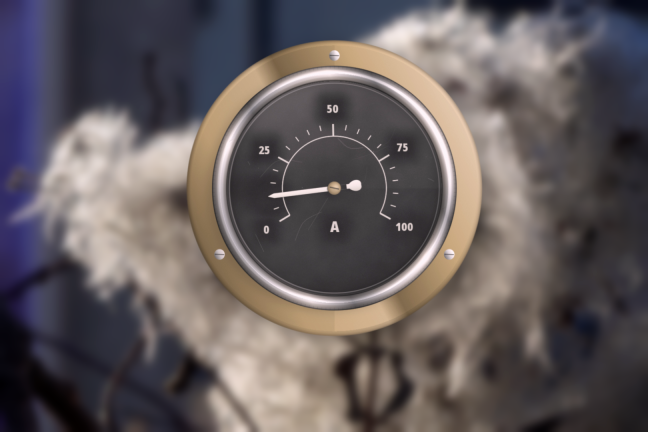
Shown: **10** A
